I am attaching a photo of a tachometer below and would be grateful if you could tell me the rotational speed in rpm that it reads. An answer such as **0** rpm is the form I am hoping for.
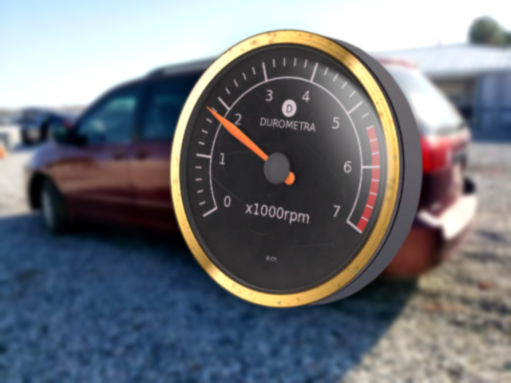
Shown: **1800** rpm
